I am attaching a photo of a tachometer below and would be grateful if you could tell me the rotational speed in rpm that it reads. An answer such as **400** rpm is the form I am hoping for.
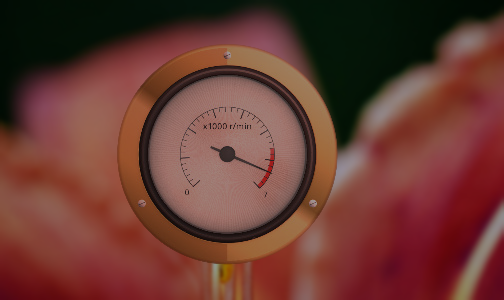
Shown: **6400** rpm
